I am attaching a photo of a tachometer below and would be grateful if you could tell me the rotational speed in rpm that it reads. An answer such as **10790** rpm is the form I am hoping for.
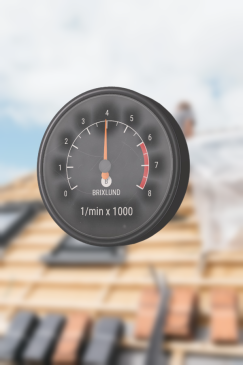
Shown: **4000** rpm
